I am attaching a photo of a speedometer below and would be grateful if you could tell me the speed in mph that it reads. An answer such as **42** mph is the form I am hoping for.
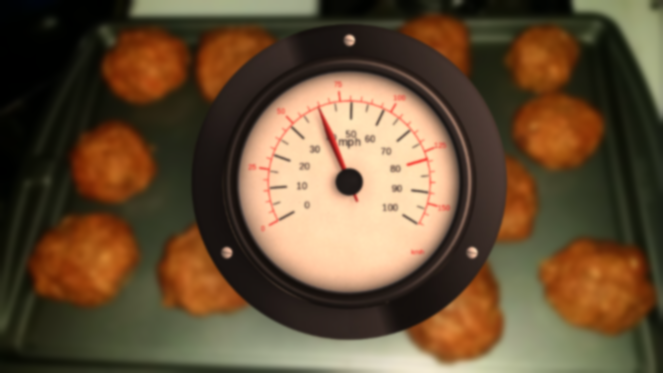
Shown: **40** mph
